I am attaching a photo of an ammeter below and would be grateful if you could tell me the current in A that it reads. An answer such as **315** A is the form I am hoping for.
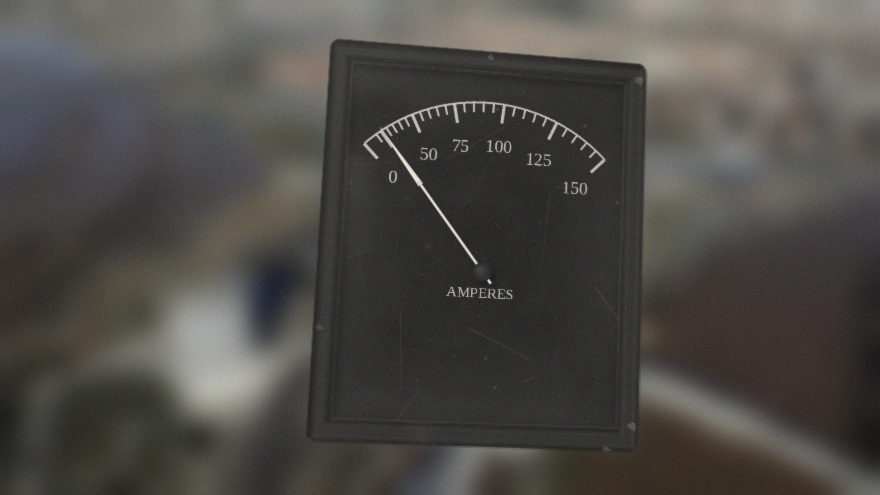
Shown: **25** A
